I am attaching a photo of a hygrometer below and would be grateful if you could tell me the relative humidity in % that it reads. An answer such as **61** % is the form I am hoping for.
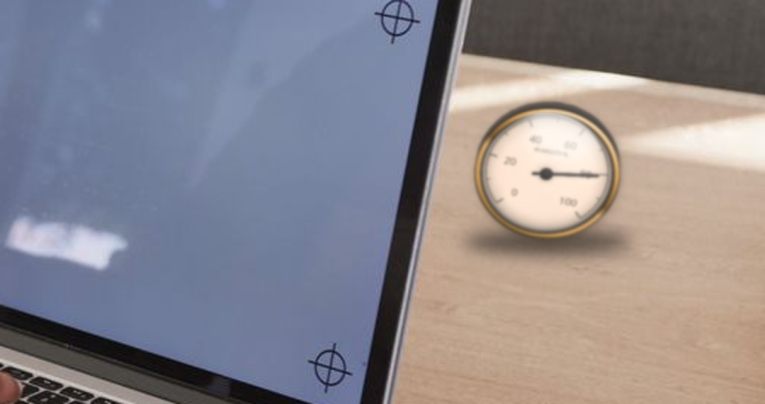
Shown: **80** %
